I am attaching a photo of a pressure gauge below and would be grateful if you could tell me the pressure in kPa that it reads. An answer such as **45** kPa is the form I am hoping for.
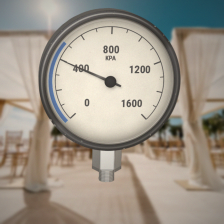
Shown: **400** kPa
